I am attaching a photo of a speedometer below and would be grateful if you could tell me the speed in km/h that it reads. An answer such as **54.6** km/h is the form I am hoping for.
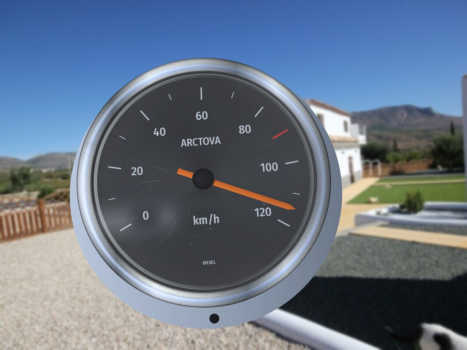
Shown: **115** km/h
